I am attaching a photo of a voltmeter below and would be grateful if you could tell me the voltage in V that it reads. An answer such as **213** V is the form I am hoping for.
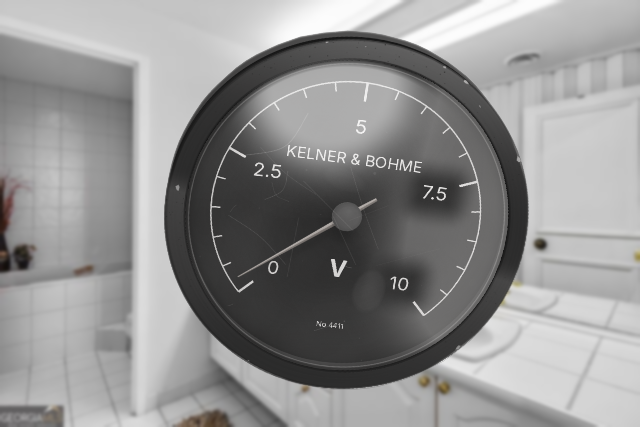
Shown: **0.25** V
